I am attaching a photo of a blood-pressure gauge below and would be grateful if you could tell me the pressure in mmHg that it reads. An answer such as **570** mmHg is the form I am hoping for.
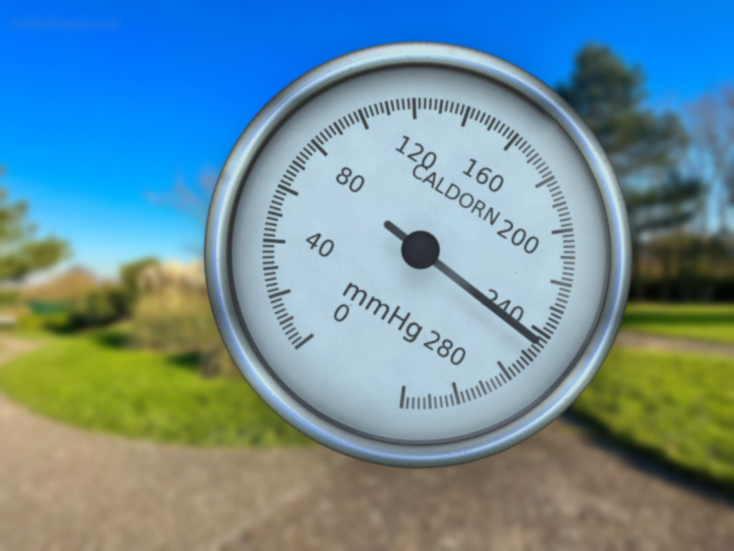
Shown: **244** mmHg
